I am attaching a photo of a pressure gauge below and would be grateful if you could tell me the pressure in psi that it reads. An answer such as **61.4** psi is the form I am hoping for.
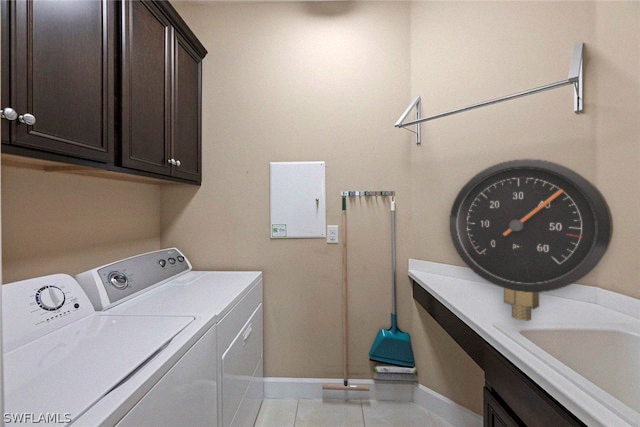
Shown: **40** psi
